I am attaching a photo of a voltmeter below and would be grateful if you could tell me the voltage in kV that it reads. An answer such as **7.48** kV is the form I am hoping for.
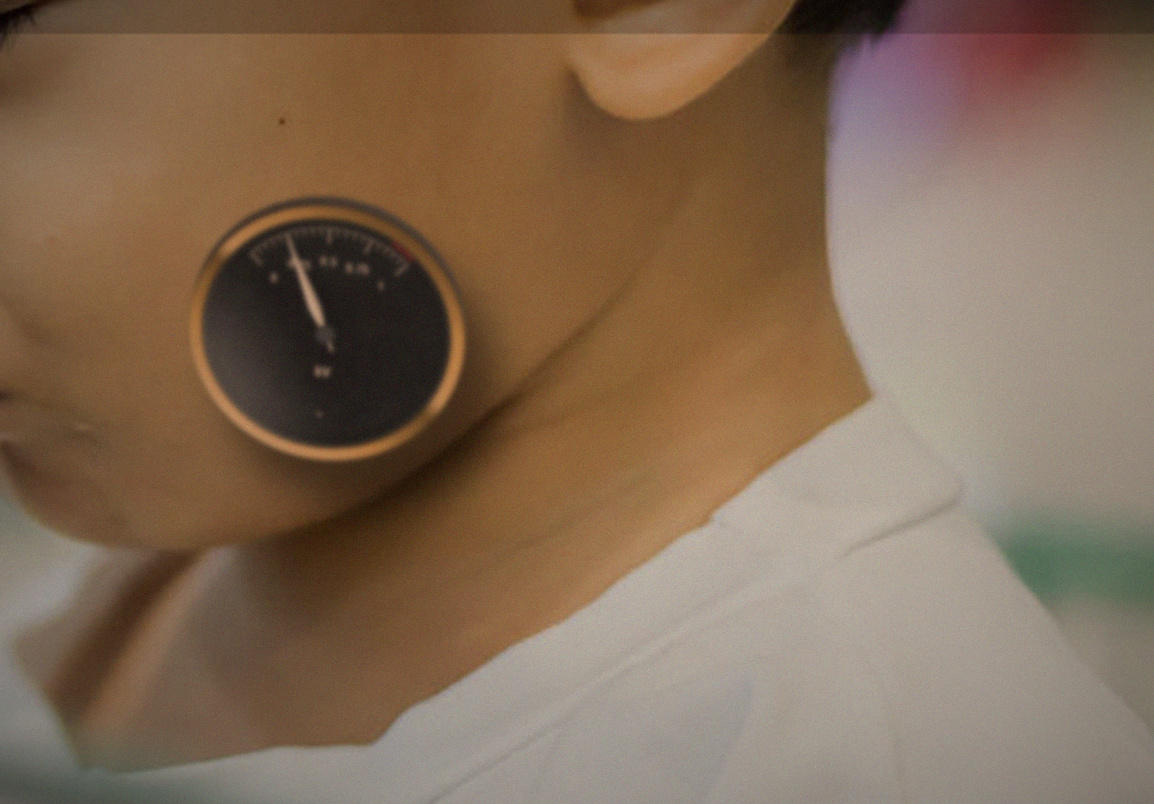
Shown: **0.25** kV
